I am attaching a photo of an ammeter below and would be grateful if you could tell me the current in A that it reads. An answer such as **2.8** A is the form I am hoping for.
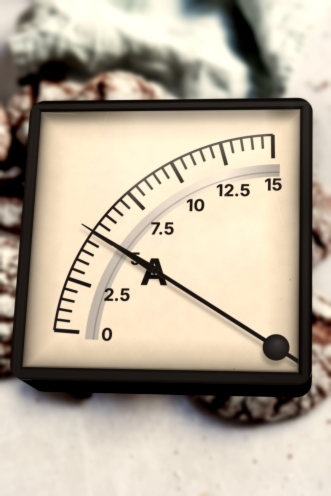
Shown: **5** A
